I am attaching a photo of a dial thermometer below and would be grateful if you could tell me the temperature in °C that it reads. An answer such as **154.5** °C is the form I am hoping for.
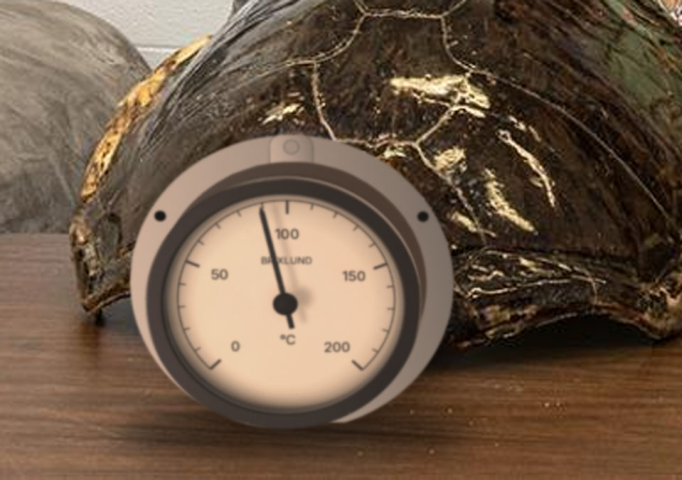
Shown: **90** °C
